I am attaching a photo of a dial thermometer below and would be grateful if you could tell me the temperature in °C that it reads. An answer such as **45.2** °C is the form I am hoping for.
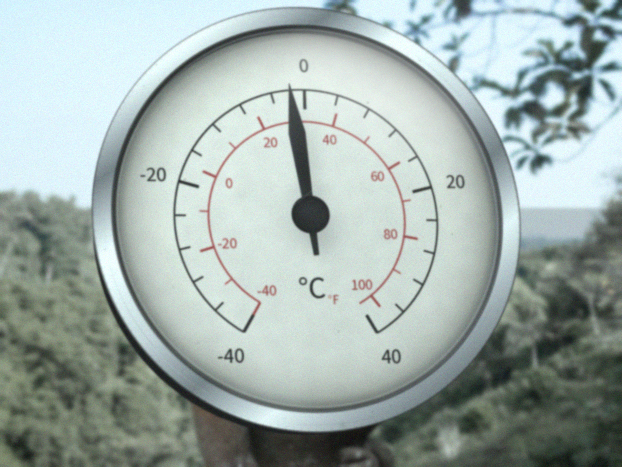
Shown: **-2** °C
